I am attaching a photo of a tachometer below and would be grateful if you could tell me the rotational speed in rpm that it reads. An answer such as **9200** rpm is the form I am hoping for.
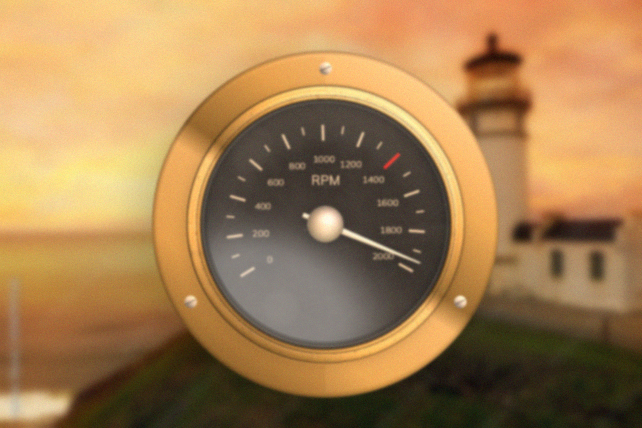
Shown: **1950** rpm
